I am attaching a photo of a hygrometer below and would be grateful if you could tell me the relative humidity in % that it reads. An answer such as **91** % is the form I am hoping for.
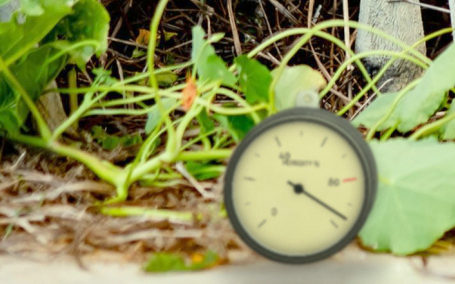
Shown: **95** %
